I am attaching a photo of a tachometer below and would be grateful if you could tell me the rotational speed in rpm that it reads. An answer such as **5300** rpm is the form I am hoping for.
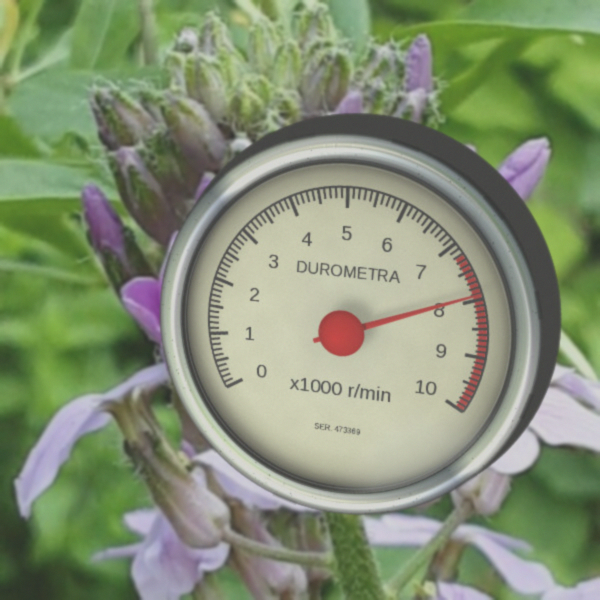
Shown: **7900** rpm
